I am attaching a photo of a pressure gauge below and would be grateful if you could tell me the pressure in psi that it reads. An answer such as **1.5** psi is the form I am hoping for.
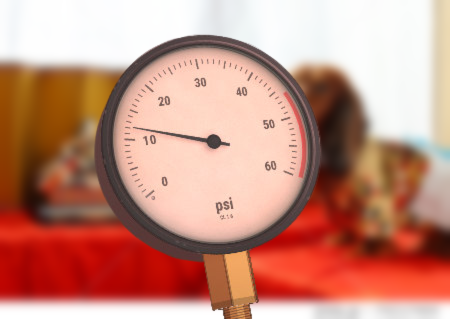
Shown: **12** psi
